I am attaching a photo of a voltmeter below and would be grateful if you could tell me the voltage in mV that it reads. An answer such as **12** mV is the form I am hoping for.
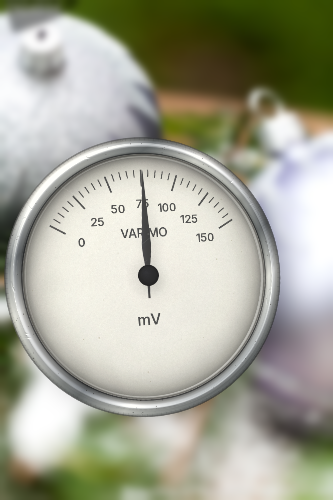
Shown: **75** mV
